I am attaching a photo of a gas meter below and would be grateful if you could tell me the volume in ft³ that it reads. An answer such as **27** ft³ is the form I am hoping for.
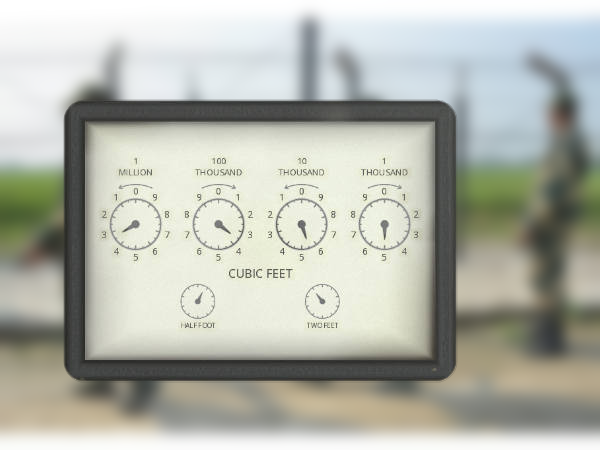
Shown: **335500** ft³
